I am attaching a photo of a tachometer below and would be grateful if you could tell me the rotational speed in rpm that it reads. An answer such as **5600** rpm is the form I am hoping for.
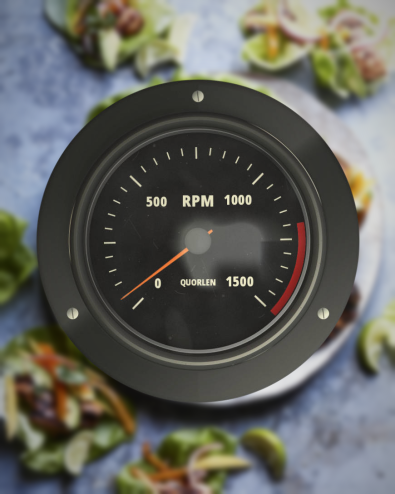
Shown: **50** rpm
